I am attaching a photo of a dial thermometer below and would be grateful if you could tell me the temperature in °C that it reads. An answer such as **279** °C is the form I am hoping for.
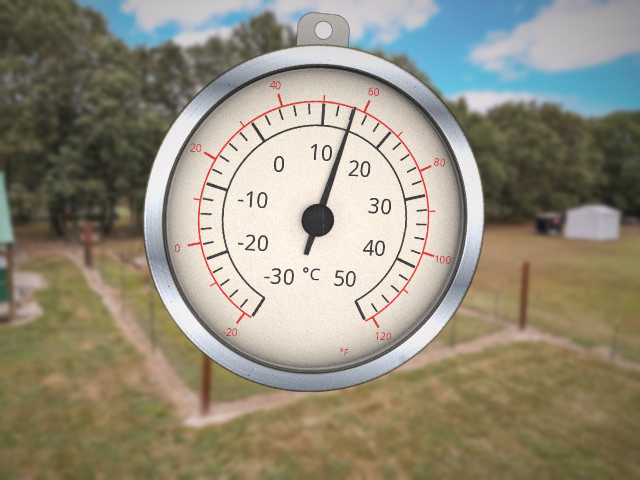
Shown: **14** °C
